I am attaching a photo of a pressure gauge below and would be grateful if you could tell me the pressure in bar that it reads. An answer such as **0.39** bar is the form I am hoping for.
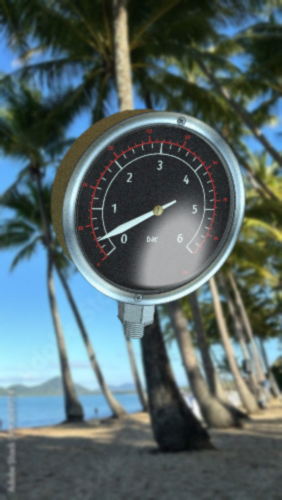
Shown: **0.4** bar
